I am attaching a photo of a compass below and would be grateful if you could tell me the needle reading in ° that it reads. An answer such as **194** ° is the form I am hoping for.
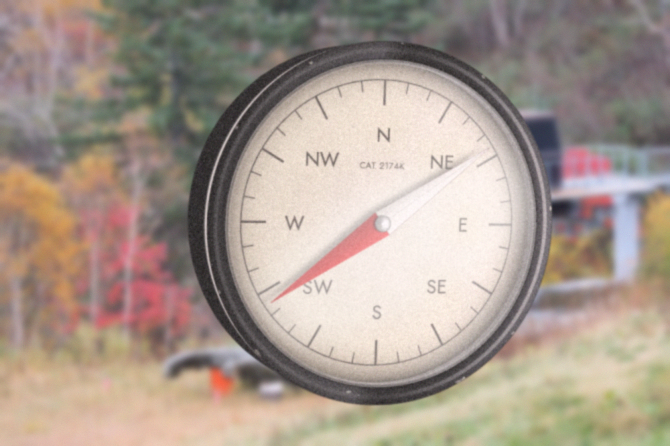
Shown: **235** °
